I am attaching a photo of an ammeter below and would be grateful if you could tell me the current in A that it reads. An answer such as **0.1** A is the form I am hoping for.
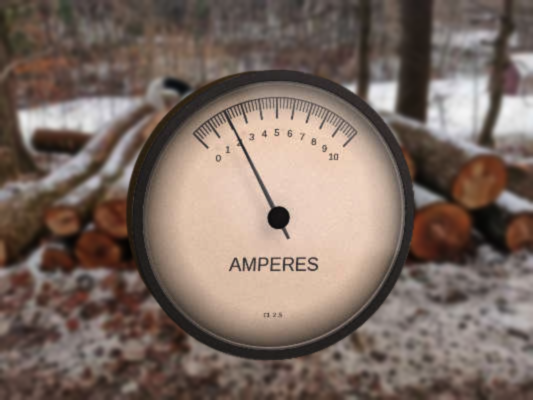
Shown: **2** A
